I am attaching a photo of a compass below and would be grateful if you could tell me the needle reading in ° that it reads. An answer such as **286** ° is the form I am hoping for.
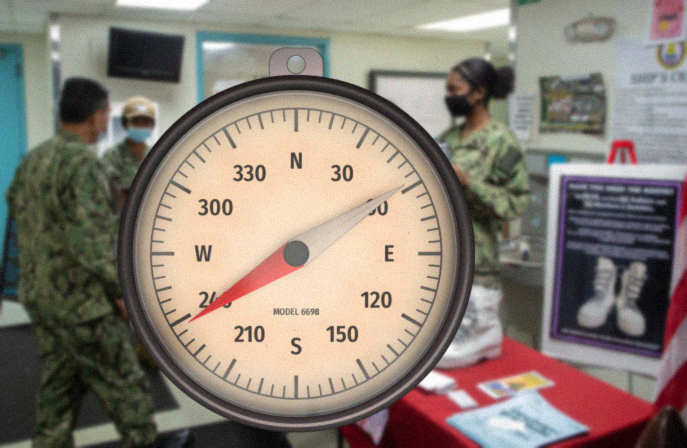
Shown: **237.5** °
